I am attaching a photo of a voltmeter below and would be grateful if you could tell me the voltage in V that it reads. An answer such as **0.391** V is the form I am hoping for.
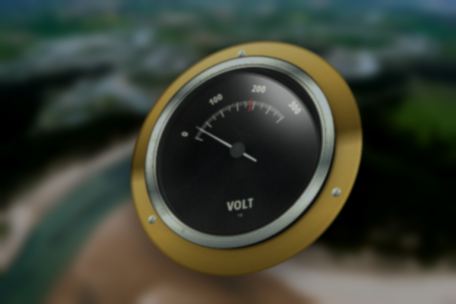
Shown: **25** V
